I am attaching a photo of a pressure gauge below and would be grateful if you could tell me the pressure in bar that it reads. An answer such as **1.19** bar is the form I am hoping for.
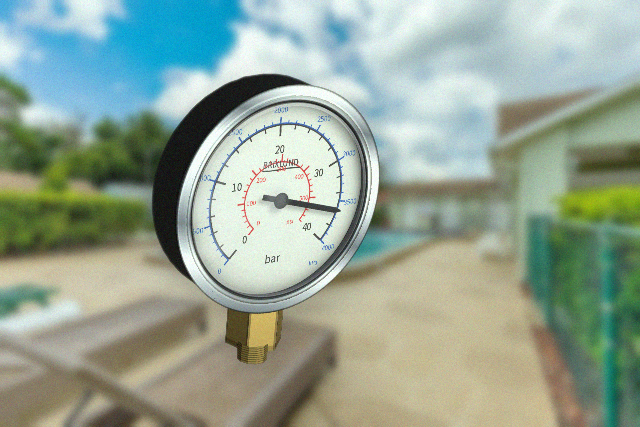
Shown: **36** bar
